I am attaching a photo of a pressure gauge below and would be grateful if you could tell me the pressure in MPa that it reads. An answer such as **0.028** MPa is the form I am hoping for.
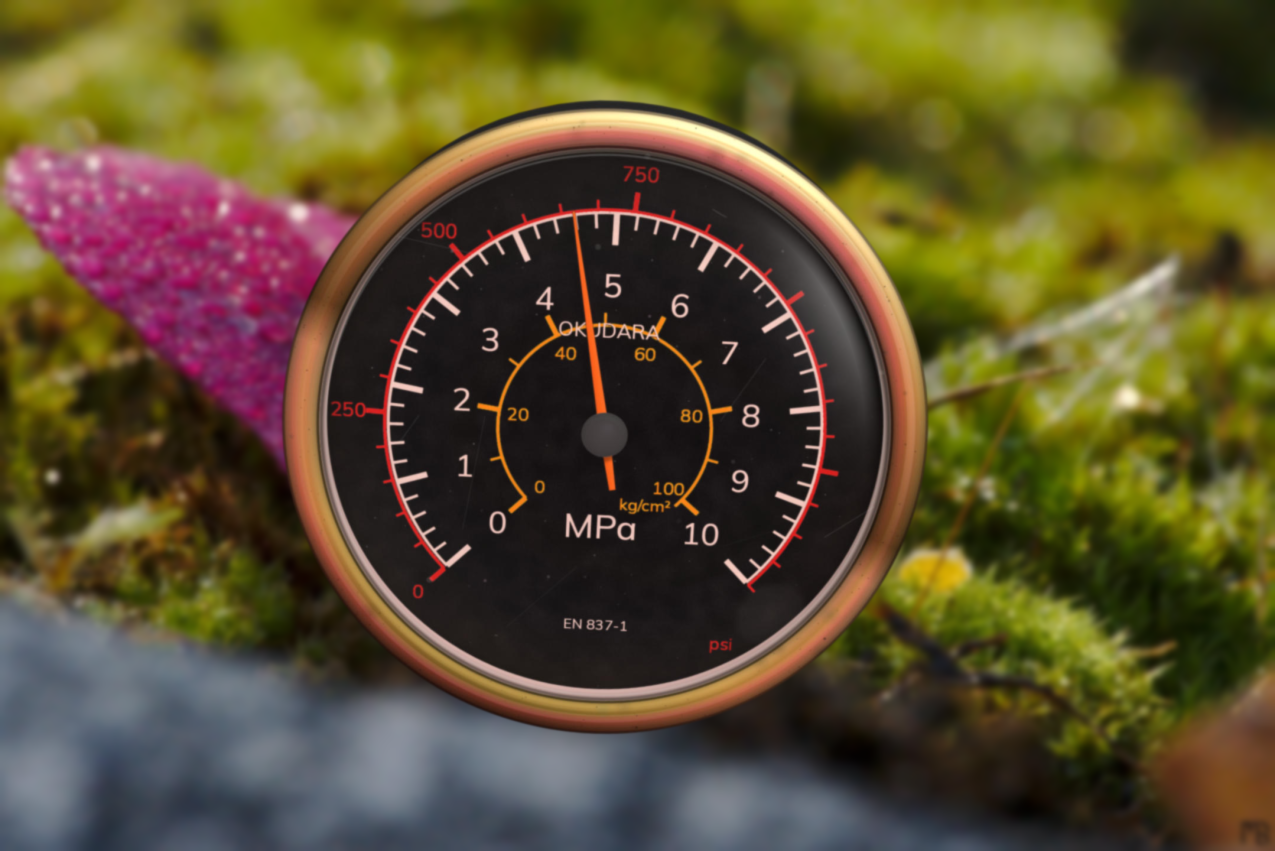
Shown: **4.6** MPa
